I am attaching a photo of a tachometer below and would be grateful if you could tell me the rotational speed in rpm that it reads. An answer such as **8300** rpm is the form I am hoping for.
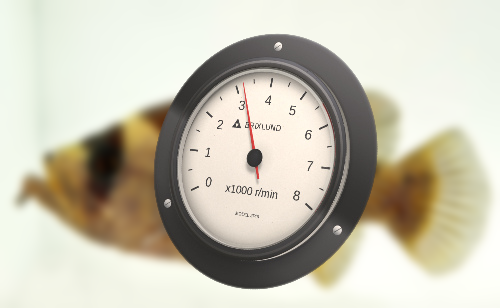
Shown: **3250** rpm
